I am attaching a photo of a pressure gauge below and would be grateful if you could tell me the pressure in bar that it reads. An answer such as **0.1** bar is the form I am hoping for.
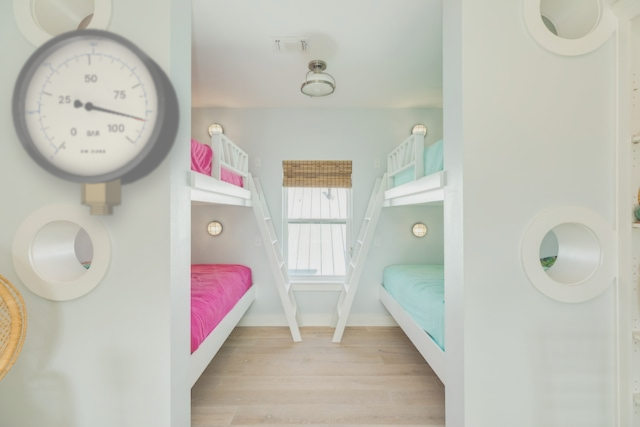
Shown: **90** bar
